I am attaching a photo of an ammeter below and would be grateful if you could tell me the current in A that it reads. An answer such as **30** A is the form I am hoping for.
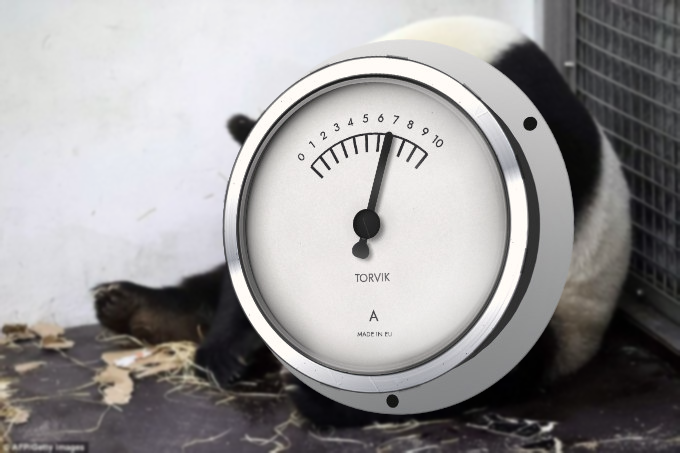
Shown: **7** A
